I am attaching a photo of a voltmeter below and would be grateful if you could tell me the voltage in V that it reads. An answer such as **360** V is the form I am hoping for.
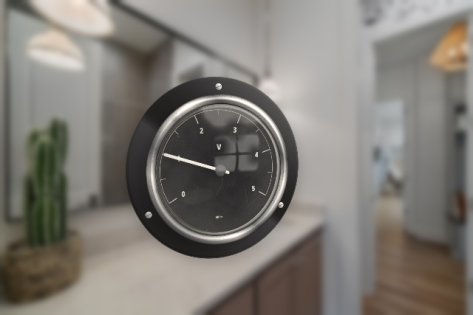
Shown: **1** V
